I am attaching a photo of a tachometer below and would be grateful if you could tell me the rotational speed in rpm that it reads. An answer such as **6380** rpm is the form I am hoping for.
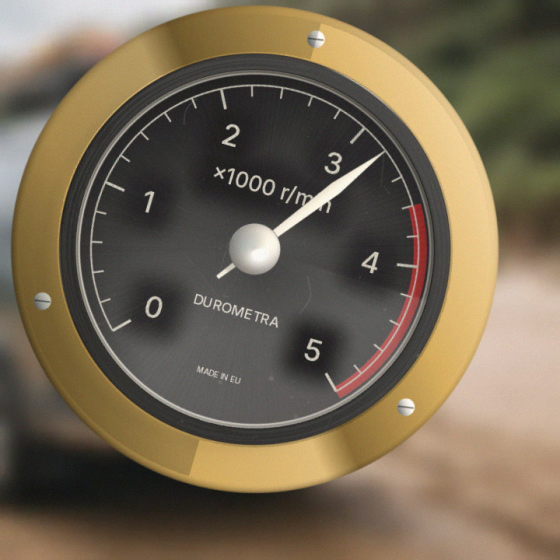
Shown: **3200** rpm
